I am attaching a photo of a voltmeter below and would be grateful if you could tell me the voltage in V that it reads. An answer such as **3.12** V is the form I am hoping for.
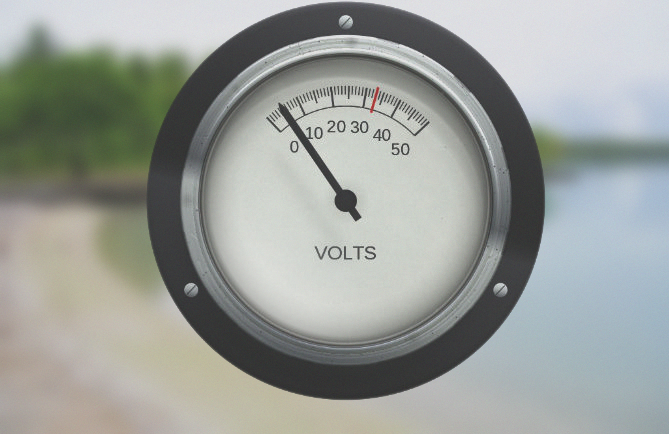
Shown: **5** V
